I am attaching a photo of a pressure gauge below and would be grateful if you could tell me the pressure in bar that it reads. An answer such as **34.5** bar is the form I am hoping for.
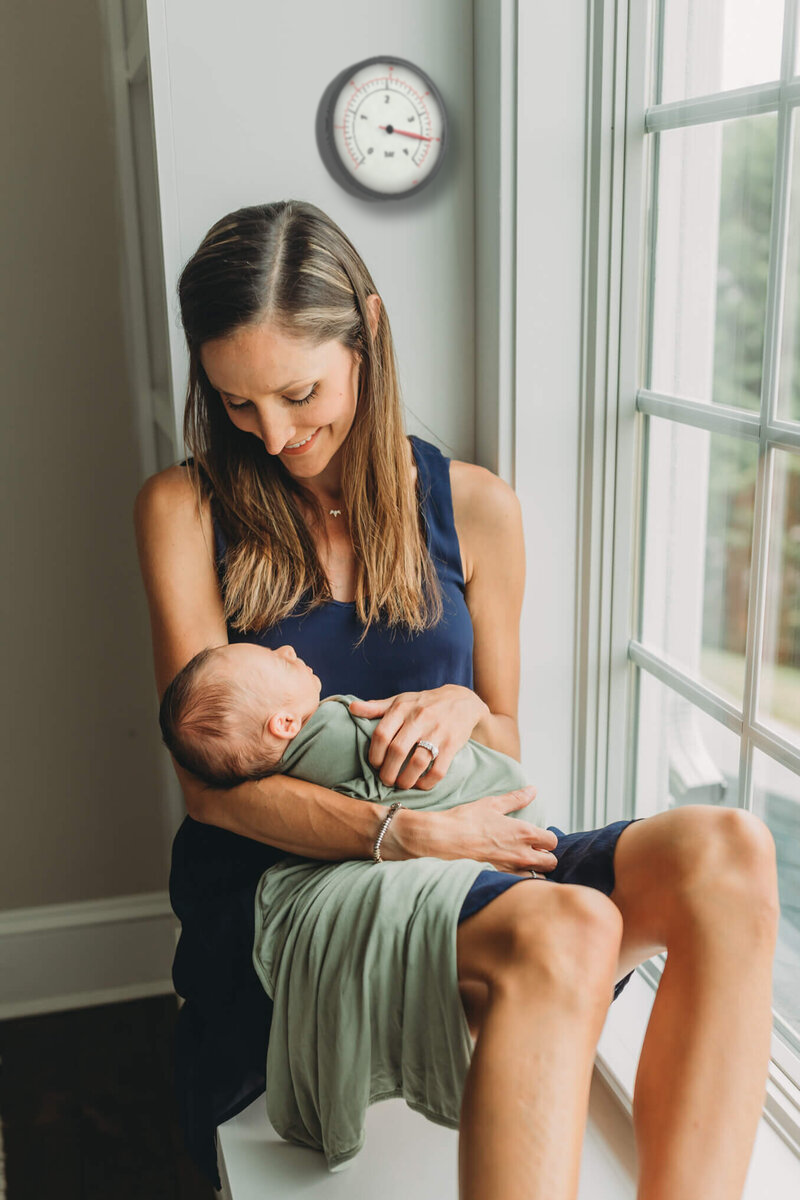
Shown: **3.5** bar
